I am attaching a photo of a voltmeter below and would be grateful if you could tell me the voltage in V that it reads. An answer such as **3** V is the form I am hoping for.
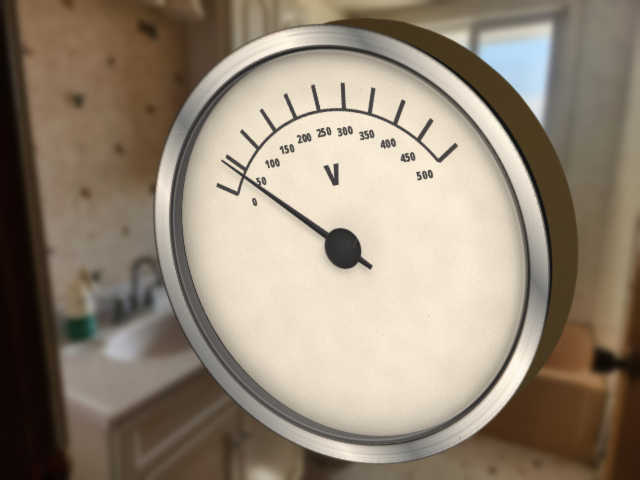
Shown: **50** V
